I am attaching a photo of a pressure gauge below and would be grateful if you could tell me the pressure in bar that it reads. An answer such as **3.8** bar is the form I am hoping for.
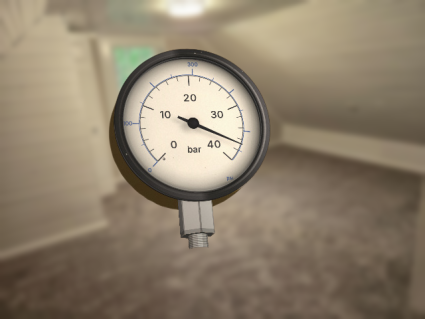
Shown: **37** bar
